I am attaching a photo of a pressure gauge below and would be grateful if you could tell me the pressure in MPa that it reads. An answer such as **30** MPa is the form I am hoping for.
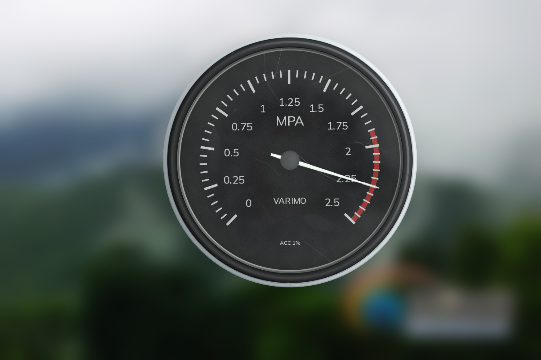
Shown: **2.25** MPa
